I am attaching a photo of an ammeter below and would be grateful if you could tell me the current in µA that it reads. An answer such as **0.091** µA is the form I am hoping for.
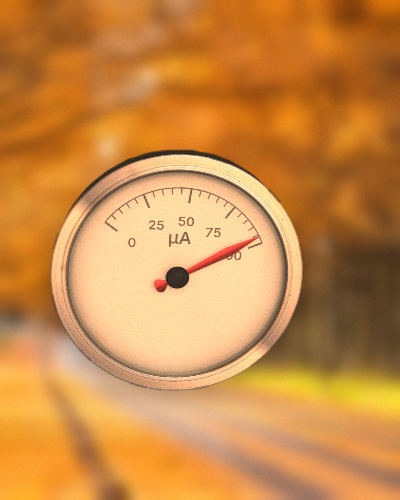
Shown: **95** µA
